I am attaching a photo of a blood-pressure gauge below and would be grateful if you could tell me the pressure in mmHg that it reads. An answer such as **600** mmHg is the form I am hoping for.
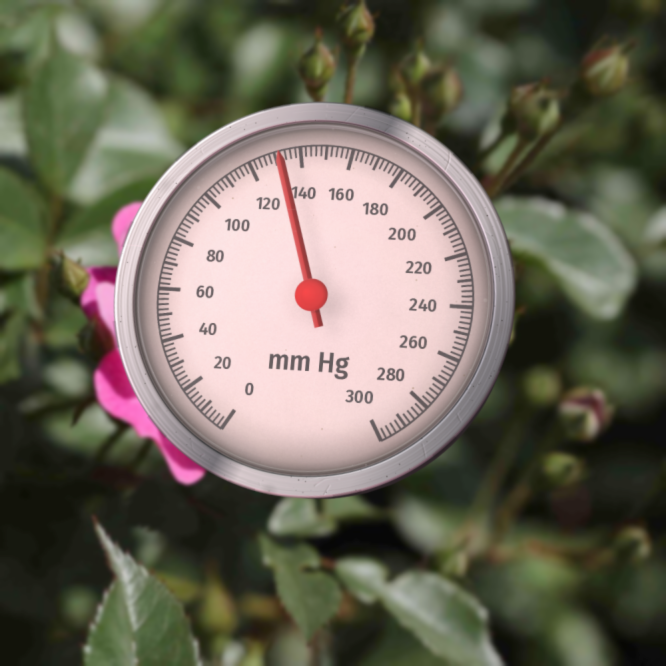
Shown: **132** mmHg
